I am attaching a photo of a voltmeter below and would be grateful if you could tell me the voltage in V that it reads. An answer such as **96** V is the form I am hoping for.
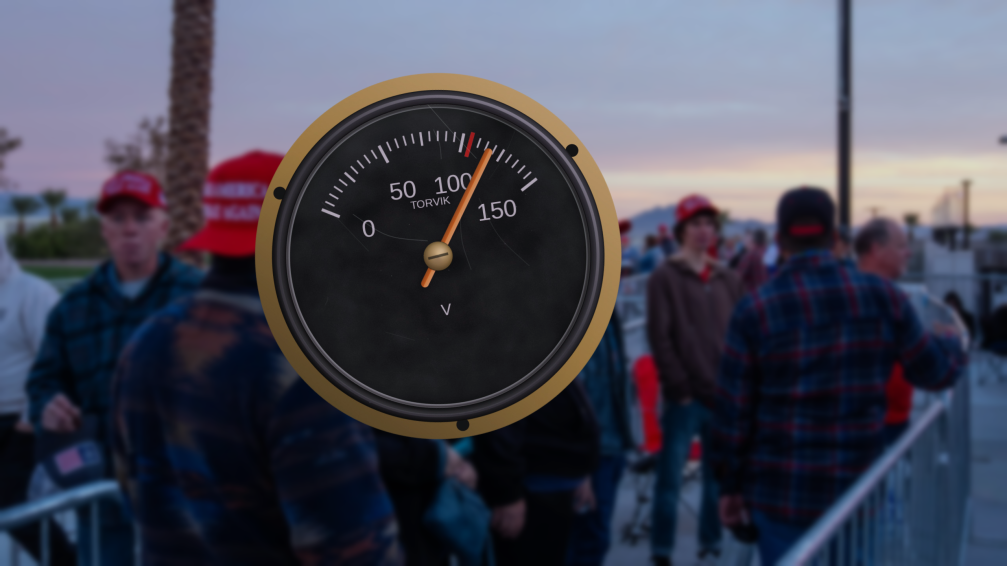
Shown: **117.5** V
